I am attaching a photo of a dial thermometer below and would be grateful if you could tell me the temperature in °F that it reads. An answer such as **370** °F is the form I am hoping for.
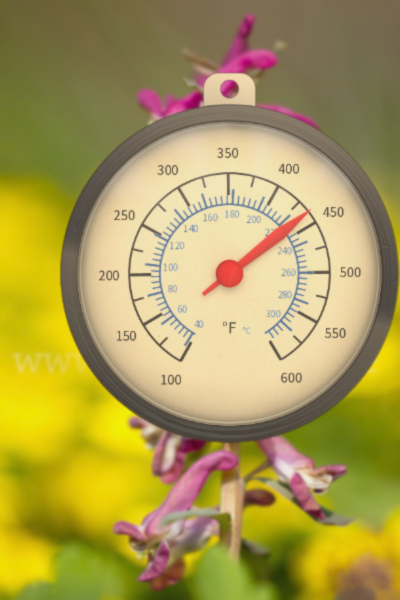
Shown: **437.5** °F
